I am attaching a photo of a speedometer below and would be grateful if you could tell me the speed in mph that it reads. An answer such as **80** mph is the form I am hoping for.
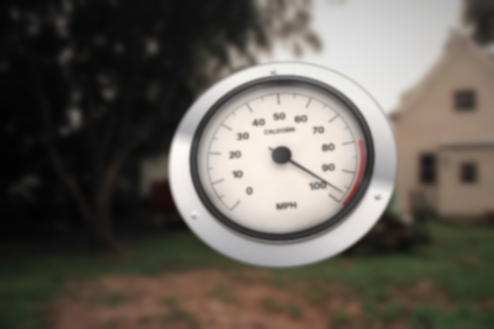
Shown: **97.5** mph
